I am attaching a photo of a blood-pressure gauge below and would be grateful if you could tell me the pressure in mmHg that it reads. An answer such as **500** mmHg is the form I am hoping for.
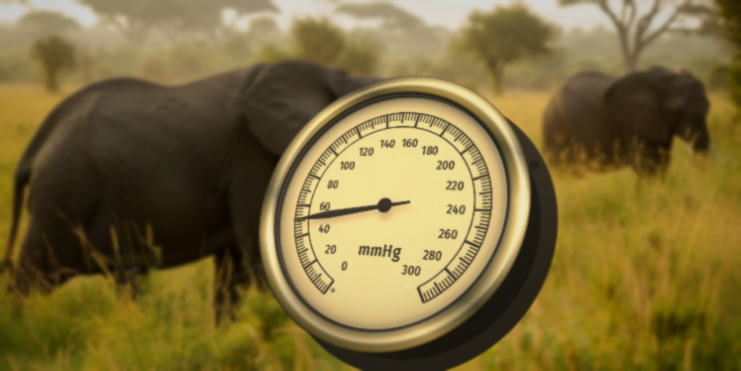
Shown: **50** mmHg
